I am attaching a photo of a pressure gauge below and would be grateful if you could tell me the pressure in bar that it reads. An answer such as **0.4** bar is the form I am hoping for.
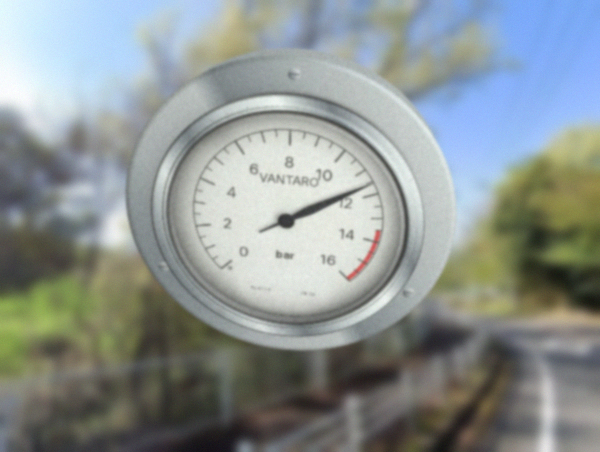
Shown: **11.5** bar
